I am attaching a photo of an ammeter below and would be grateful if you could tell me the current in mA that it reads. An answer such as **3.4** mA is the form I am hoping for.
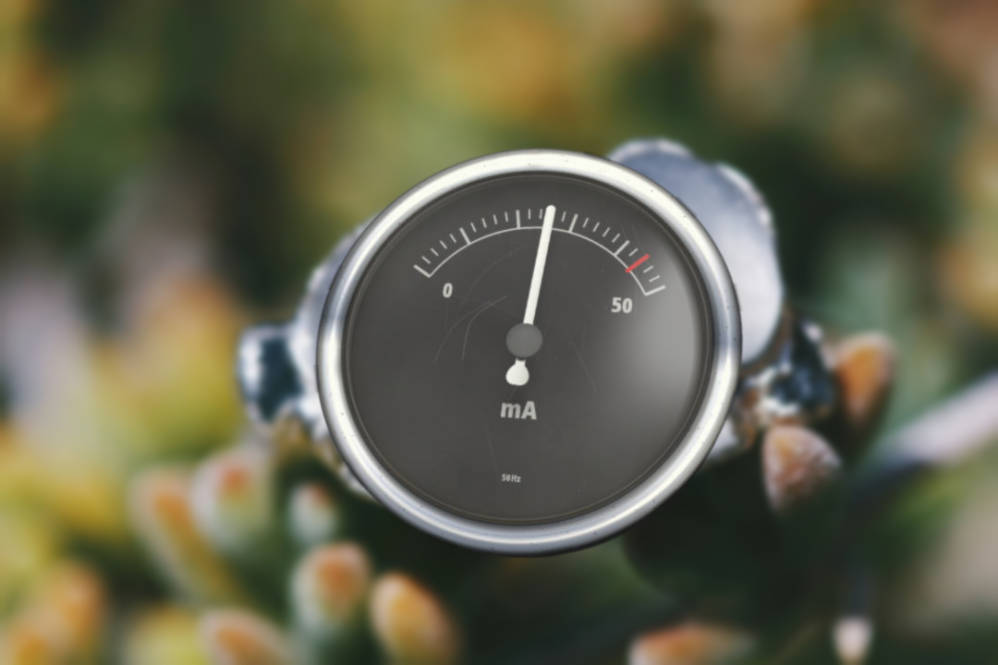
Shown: **26** mA
